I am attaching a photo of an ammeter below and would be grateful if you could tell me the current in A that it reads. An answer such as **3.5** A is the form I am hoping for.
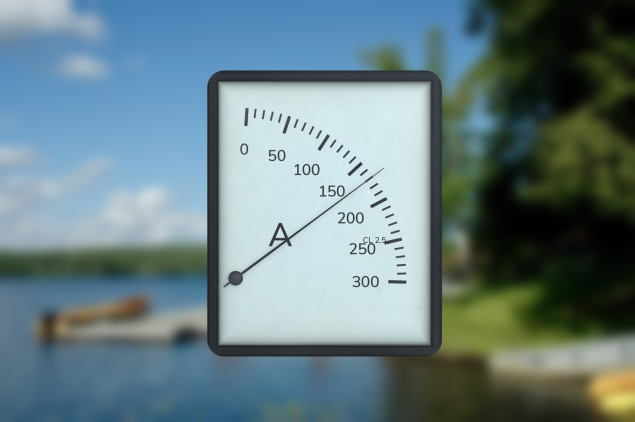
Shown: **170** A
